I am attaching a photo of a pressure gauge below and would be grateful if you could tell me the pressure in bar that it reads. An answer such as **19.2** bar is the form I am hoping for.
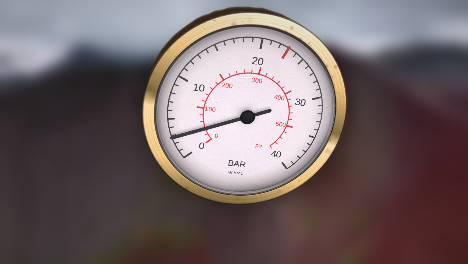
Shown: **3** bar
